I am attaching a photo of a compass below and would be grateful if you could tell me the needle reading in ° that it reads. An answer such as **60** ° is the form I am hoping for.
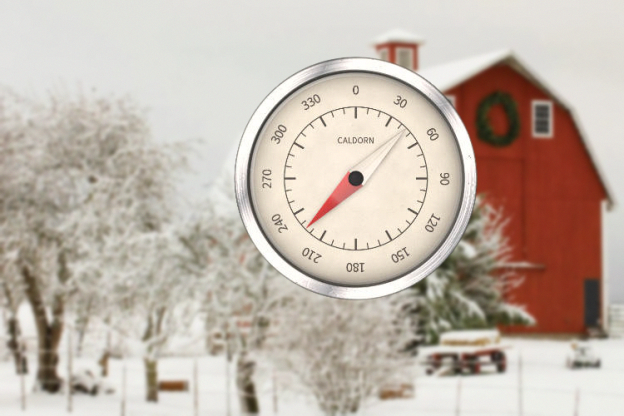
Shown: **225** °
